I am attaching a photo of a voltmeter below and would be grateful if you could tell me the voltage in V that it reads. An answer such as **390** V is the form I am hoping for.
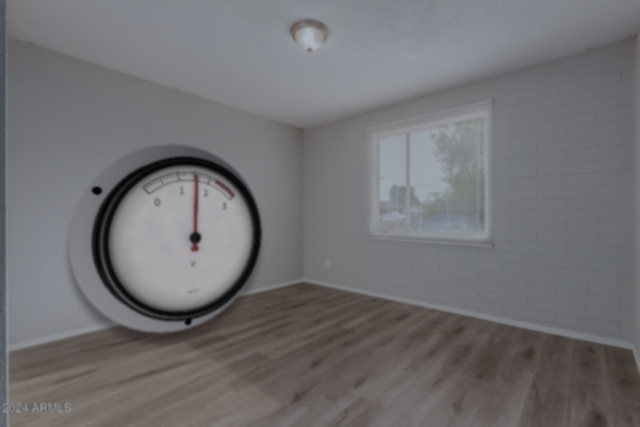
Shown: **1.5** V
